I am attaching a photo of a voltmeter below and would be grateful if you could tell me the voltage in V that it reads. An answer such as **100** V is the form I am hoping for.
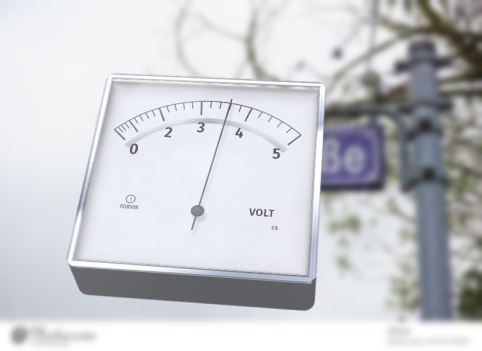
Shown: **3.6** V
